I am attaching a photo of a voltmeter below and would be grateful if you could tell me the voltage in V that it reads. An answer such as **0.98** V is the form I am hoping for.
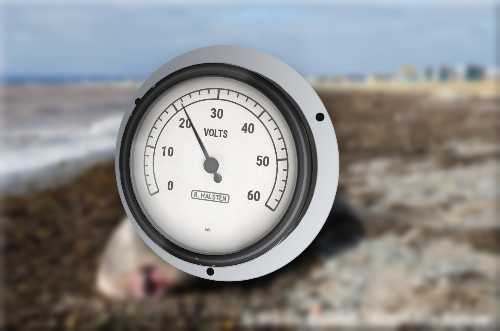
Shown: **22** V
